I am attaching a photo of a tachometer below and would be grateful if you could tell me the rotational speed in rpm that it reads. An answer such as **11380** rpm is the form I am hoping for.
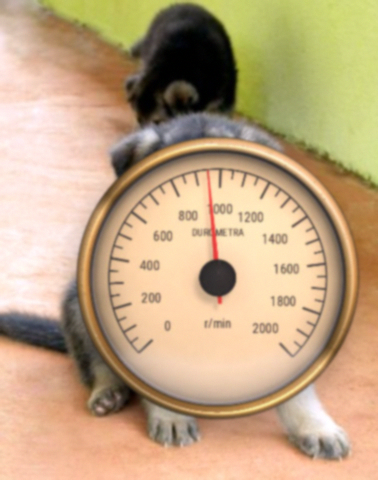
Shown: **950** rpm
